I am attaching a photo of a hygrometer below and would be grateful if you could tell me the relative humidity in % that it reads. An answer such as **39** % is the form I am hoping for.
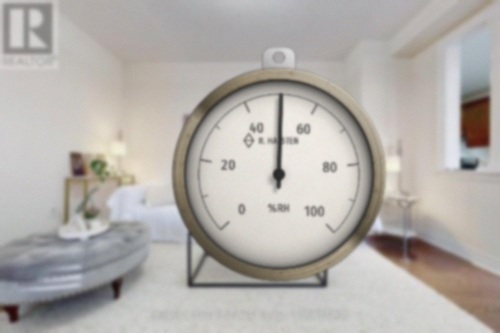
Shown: **50** %
